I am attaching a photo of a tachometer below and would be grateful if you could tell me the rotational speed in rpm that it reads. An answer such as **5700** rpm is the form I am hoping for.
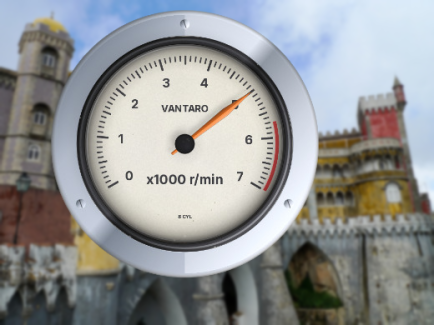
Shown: **5000** rpm
